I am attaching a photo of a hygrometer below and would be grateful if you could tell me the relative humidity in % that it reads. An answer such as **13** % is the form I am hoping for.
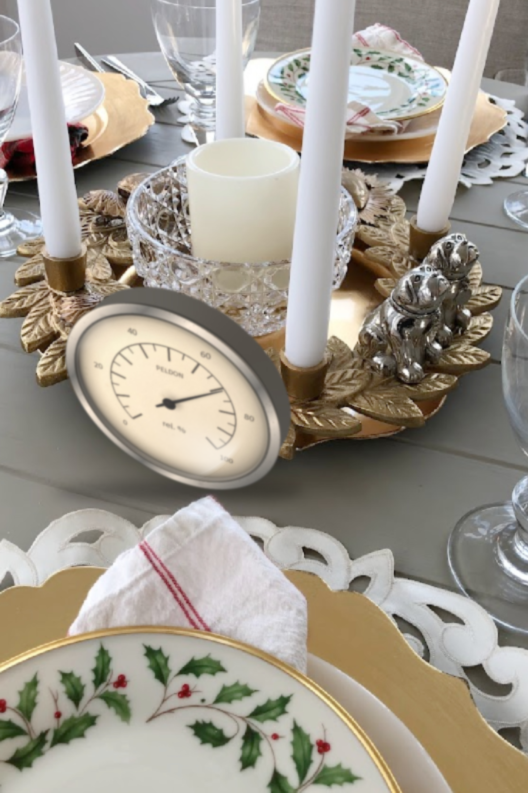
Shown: **70** %
